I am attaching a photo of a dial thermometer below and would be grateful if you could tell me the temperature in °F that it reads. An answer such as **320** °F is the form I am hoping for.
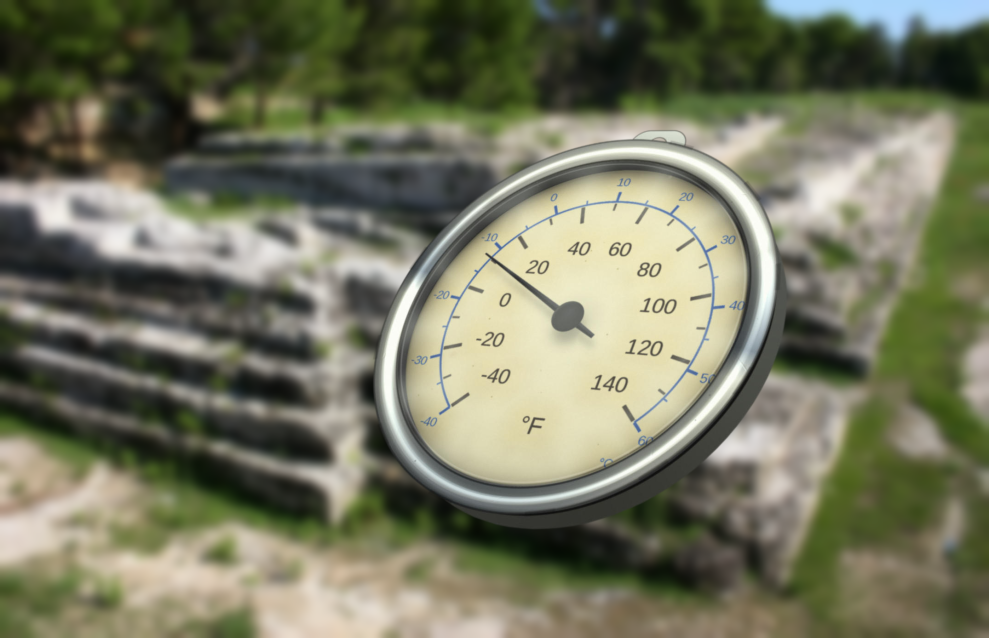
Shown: **10** °F
